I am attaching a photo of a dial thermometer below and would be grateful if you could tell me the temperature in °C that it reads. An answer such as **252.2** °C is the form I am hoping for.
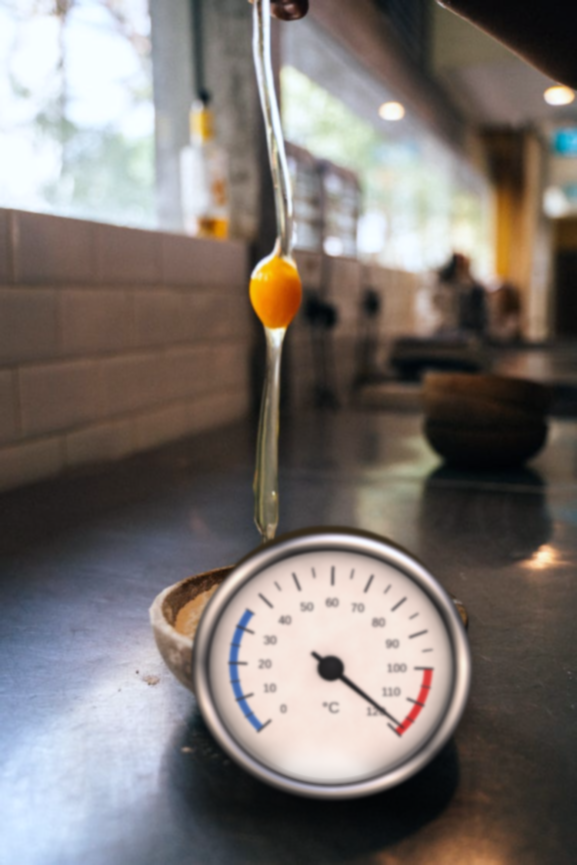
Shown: **117.5** °C
